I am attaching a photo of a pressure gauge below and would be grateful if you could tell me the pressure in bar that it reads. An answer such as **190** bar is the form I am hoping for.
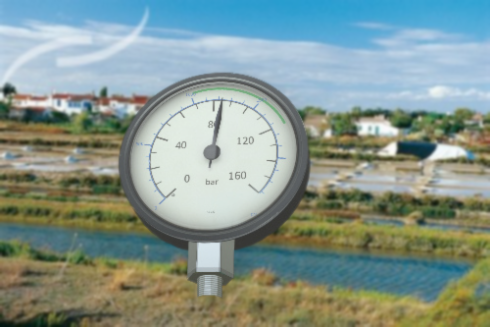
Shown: **85** bar
